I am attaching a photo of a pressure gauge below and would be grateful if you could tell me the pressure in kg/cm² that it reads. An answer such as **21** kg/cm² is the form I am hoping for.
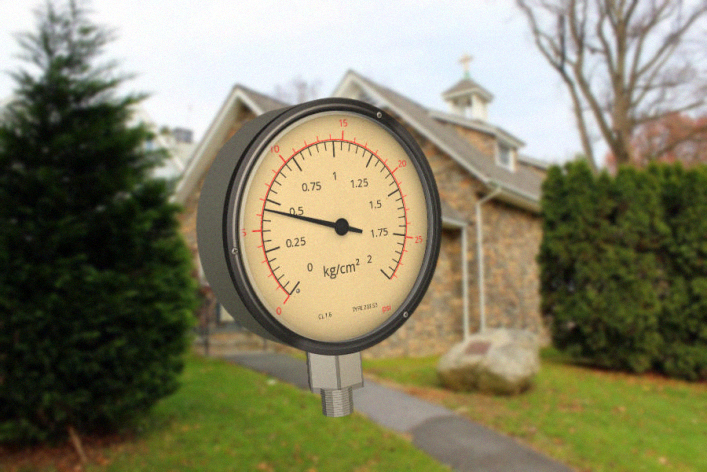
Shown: **0.45** kg/cm²
